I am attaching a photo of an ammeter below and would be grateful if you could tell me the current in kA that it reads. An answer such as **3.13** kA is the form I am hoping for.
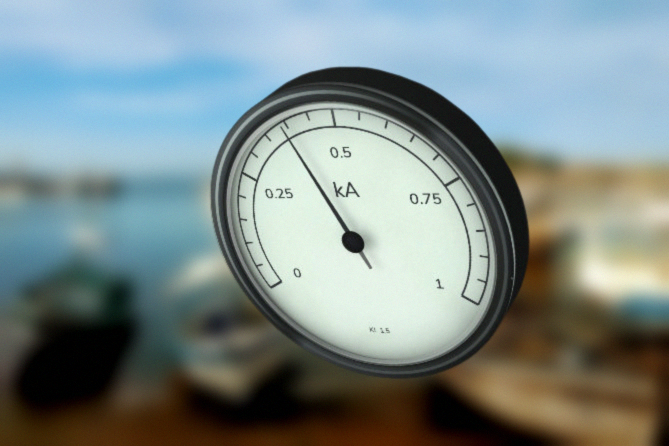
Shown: **0.4** kA
